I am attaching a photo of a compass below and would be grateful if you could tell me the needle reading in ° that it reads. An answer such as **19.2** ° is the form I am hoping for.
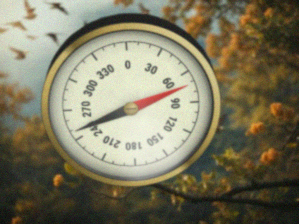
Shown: **70** °
